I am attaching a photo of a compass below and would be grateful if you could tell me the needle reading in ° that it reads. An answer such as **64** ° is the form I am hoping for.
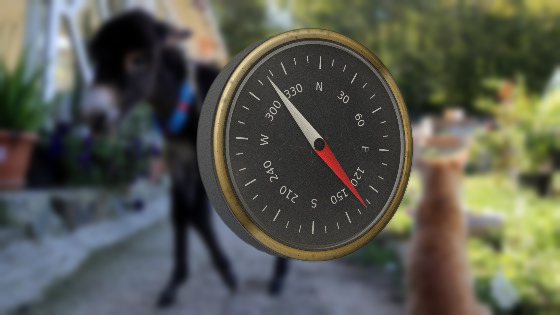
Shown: **135** °
